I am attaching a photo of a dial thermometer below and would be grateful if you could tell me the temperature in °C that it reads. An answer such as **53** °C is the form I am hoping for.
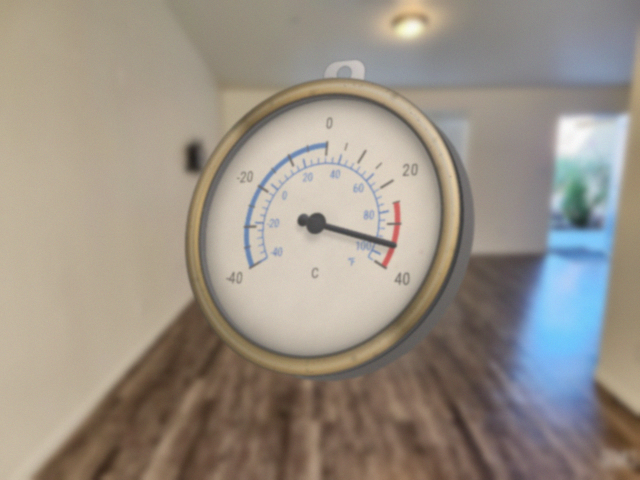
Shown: **35** °C
